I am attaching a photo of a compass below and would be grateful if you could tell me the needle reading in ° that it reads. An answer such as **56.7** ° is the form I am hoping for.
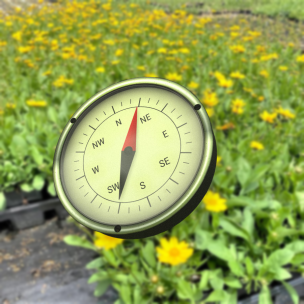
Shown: **30** °
